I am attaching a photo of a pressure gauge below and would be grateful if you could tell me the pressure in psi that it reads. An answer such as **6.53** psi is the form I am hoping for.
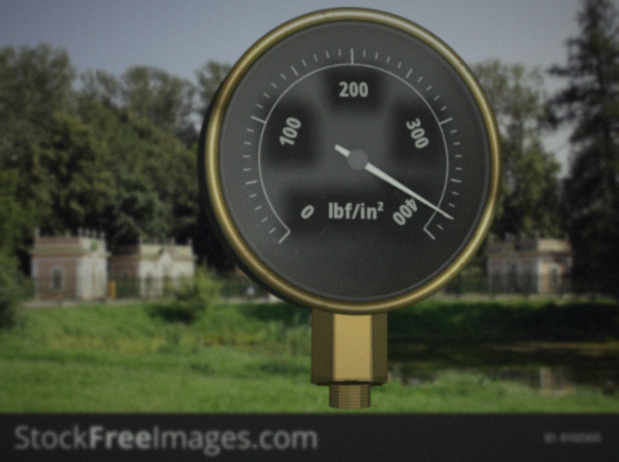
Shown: **380** psi
